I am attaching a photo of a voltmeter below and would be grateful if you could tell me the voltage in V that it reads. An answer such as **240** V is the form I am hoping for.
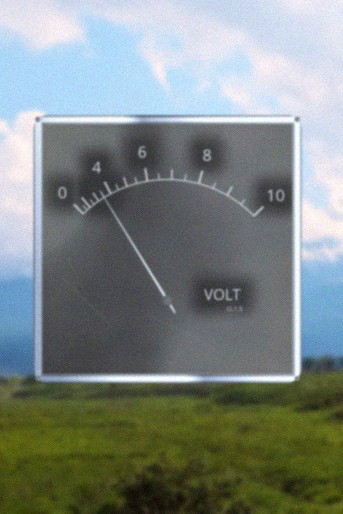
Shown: **3.5** V
